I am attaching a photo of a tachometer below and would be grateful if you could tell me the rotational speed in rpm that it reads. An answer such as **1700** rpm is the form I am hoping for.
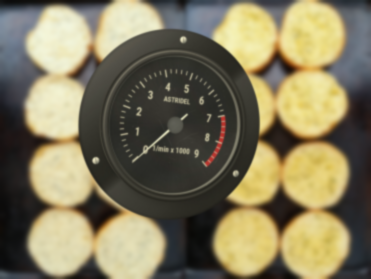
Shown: **0** rpm
